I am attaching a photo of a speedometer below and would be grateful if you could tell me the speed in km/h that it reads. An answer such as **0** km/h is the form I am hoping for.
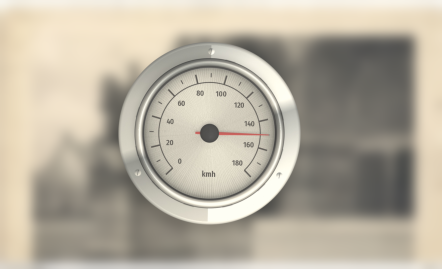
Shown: **150** km/h
